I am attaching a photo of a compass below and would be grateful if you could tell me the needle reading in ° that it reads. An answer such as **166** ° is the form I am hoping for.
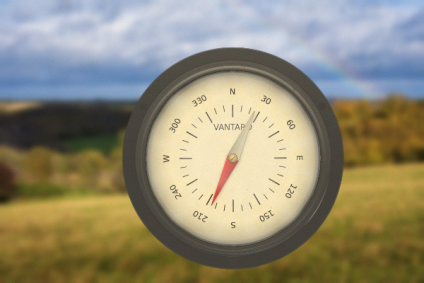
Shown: **205** °
